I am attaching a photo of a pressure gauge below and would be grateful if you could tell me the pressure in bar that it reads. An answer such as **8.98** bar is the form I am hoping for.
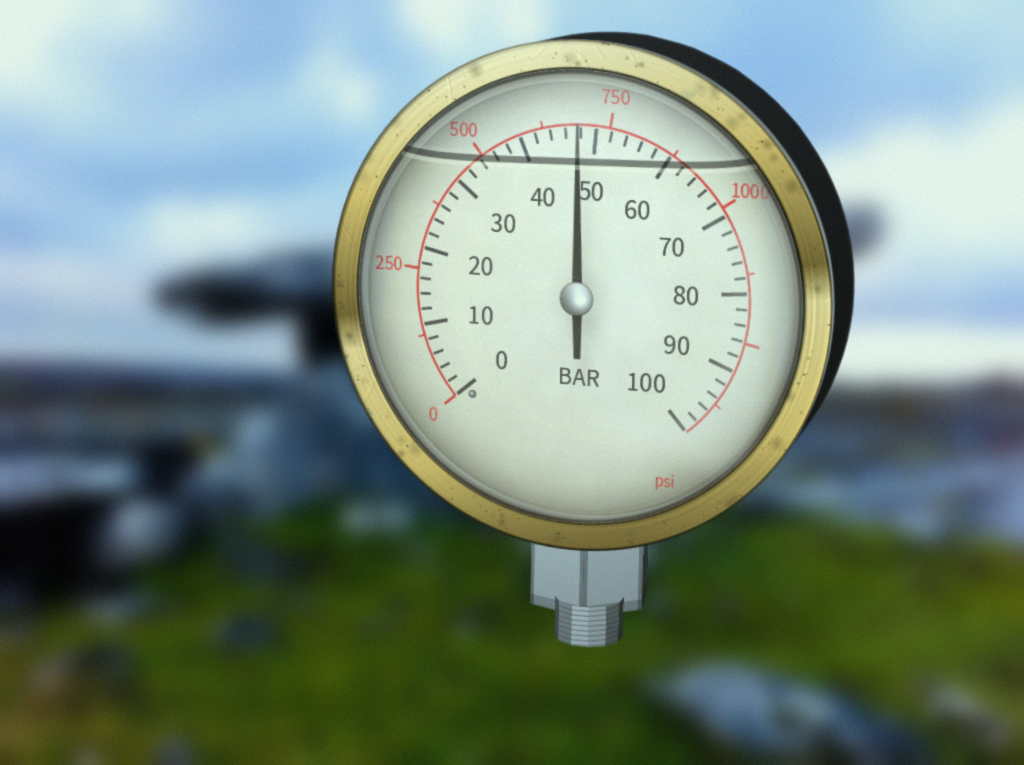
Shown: **48** bar
